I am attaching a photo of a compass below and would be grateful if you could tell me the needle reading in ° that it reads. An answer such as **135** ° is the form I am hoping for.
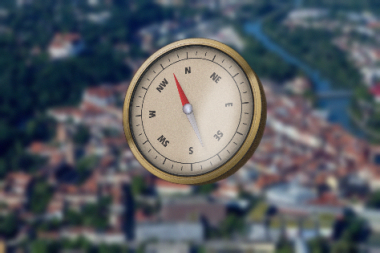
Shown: **340** °
